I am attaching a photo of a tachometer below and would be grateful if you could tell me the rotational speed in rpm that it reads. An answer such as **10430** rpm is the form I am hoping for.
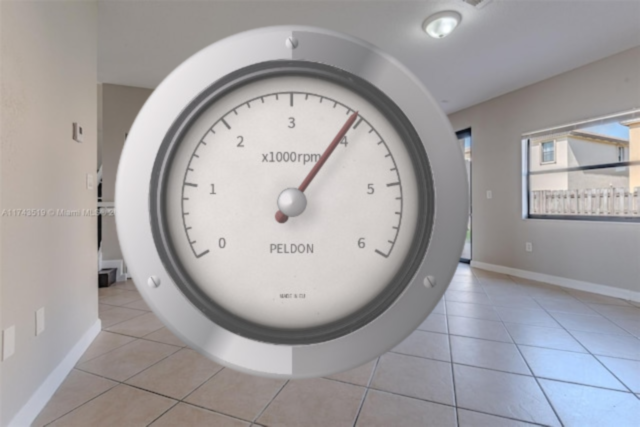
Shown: **3900** rpm
